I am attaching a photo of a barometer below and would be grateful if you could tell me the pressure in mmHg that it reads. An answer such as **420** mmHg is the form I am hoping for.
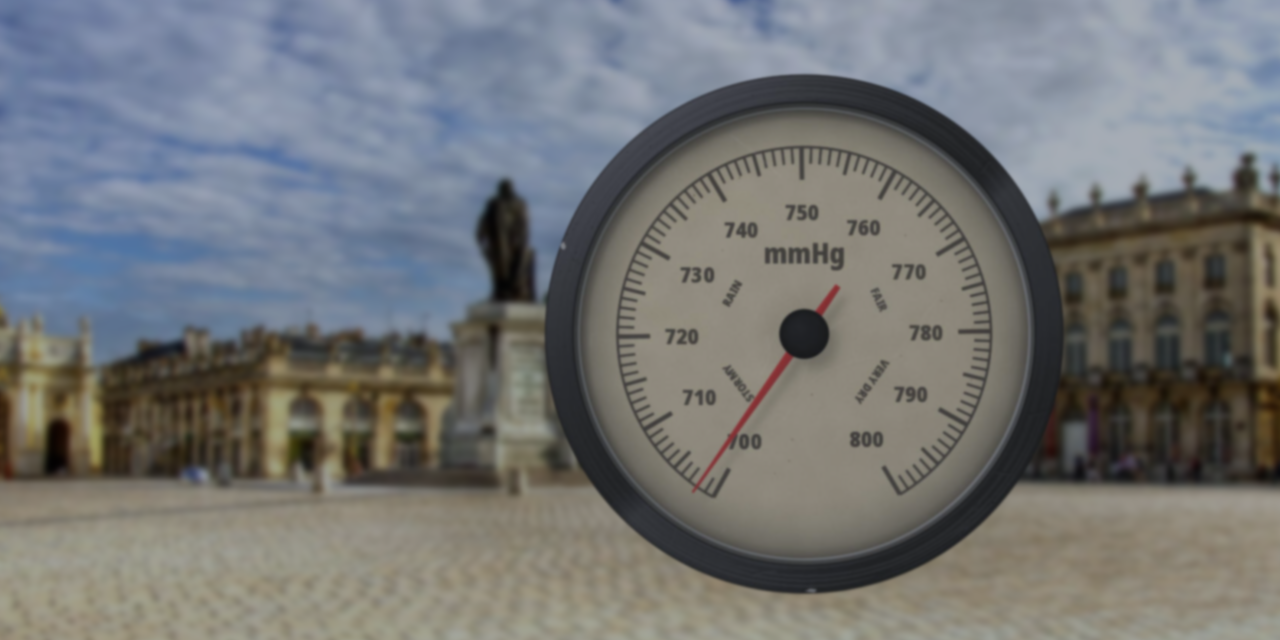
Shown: **702** mmHg
